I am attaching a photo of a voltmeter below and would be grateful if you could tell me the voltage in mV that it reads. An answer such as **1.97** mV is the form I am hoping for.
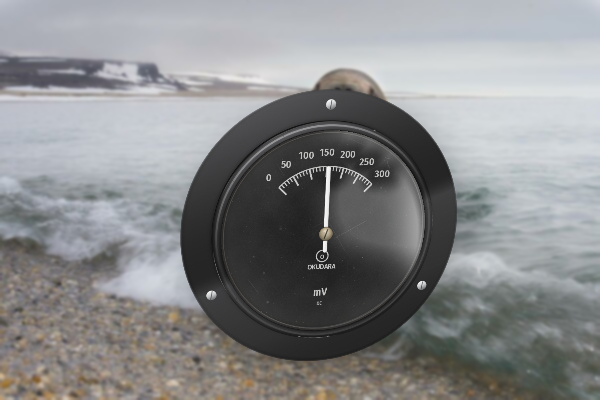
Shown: **150** mV
